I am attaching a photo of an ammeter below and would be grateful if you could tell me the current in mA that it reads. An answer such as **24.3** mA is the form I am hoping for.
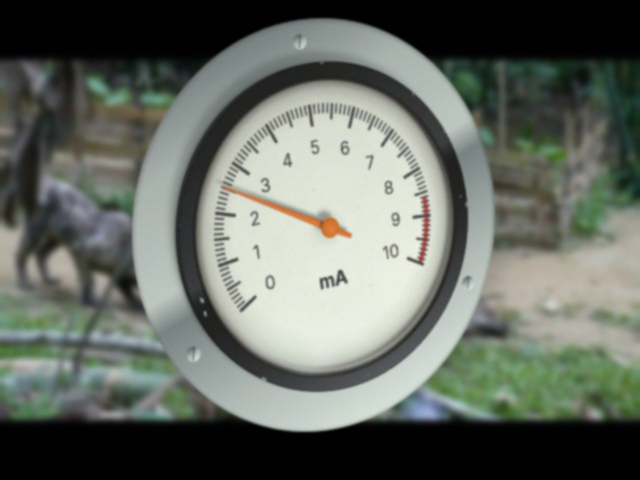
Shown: **2.5** mA
